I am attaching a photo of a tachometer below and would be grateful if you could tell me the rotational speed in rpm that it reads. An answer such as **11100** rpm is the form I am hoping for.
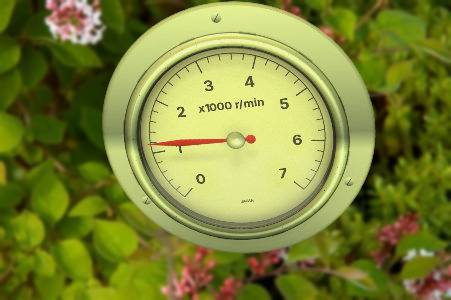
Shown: **1200** rpm
